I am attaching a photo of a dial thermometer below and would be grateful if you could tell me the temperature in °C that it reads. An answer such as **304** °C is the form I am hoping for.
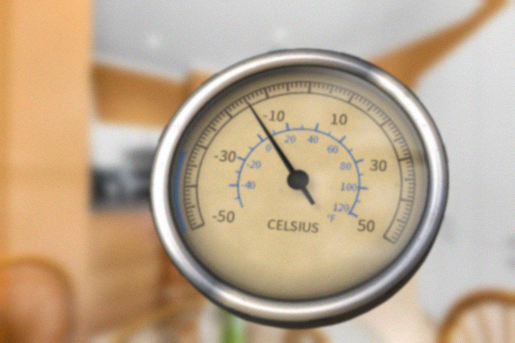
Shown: **-15** °C
